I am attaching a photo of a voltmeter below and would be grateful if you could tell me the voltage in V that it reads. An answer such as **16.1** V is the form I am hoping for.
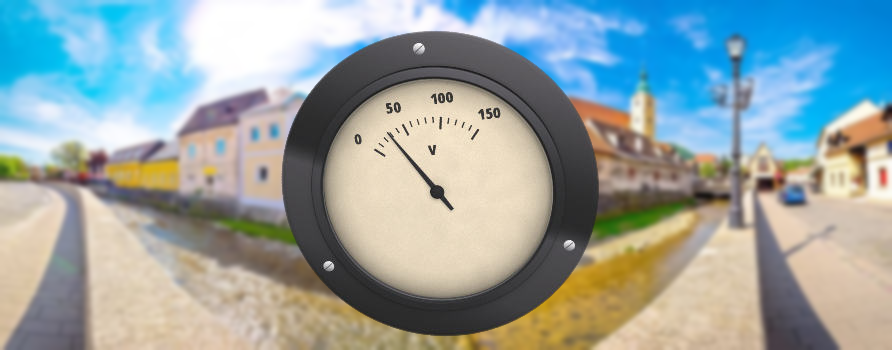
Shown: **30** V
